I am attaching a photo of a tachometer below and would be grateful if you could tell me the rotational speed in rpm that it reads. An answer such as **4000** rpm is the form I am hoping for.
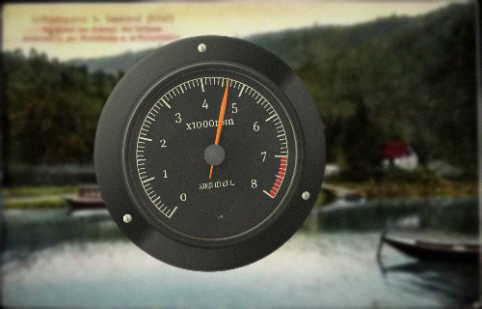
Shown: **4600** rpm
